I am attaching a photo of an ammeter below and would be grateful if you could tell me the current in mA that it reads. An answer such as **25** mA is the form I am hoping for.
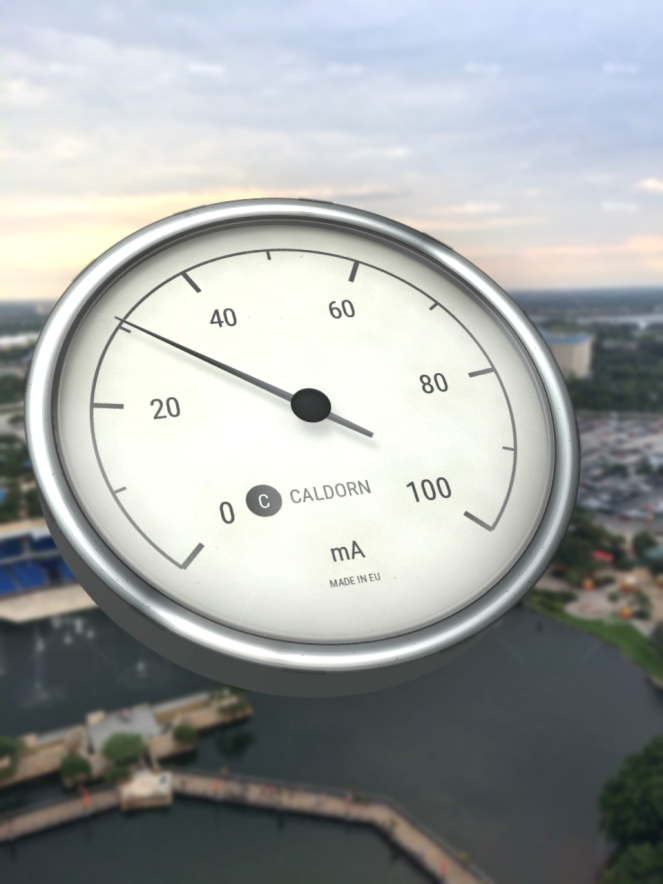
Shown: **30** mA
